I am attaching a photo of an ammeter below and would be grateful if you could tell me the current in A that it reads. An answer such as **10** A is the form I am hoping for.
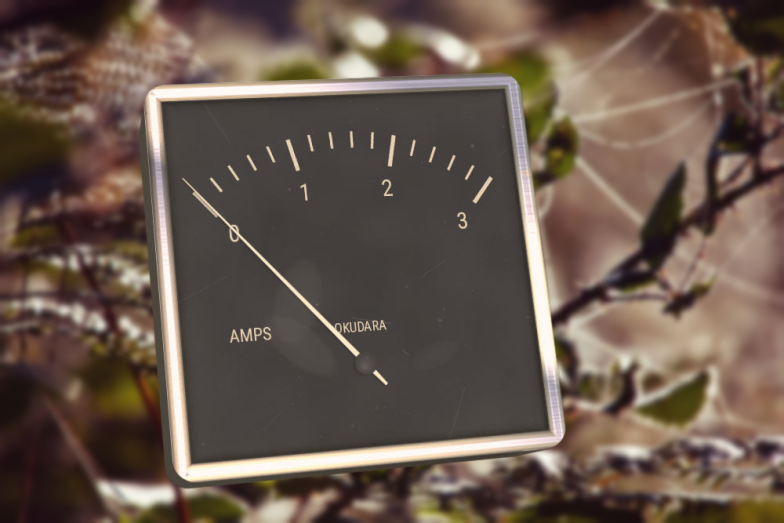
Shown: **0** A
